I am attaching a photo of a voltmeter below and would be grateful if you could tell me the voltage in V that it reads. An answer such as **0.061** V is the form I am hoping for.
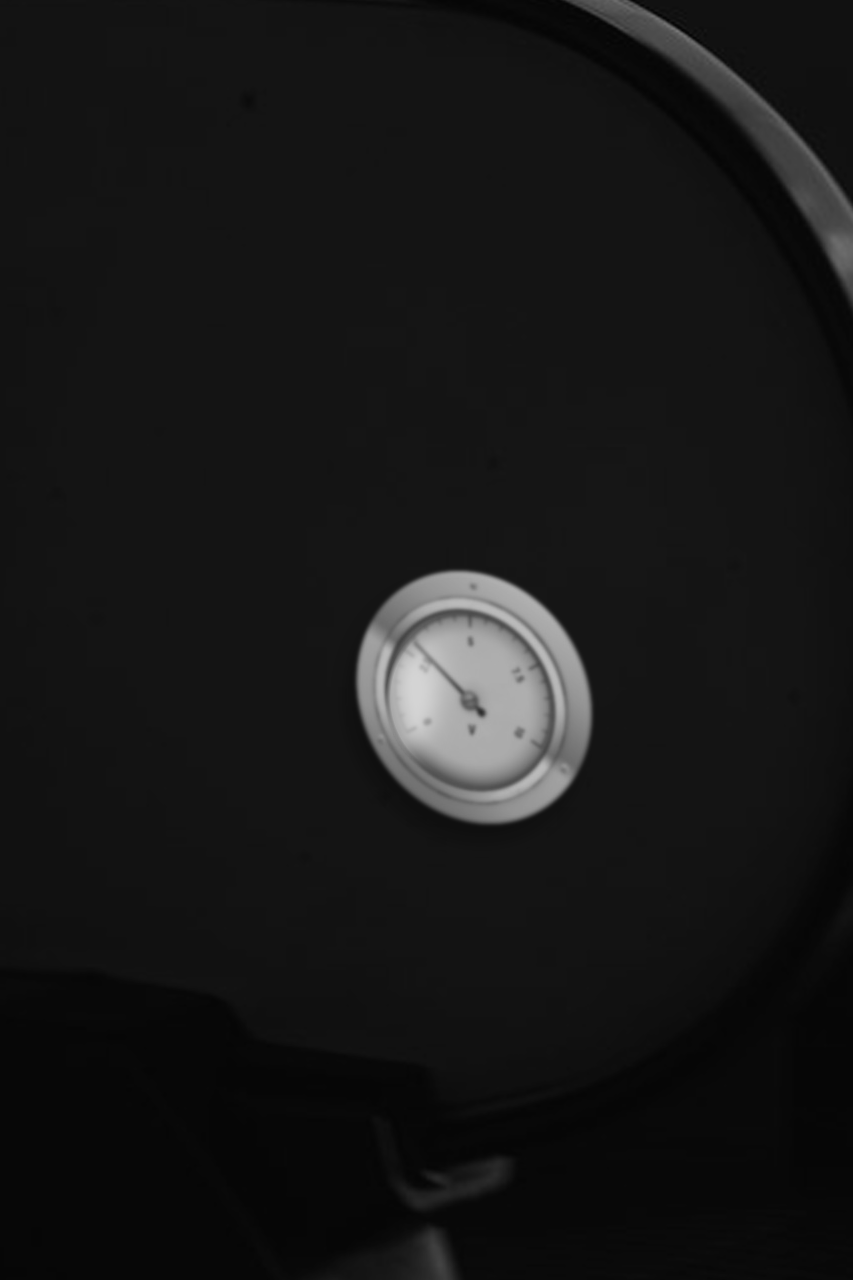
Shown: **3** V
